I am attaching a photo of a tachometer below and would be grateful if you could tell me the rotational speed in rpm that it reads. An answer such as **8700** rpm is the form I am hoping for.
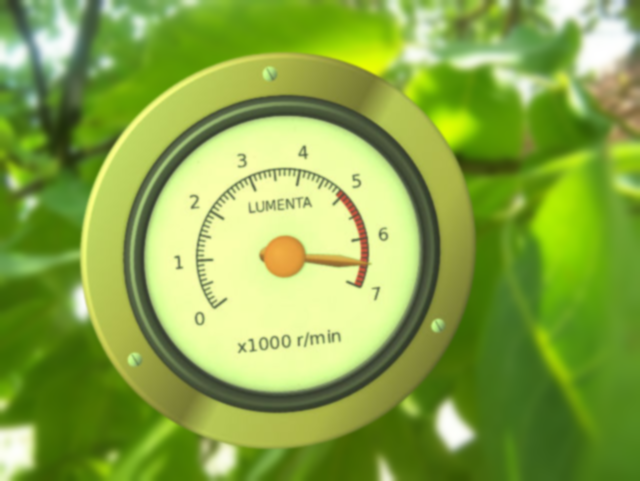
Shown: **6500** rpm
